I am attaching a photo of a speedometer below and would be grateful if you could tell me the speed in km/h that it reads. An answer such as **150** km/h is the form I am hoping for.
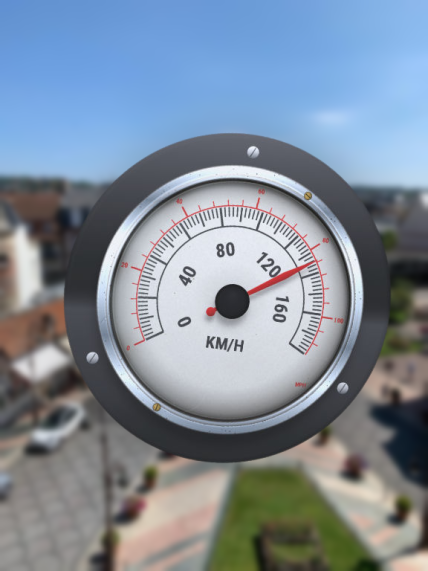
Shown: **134** km/h
